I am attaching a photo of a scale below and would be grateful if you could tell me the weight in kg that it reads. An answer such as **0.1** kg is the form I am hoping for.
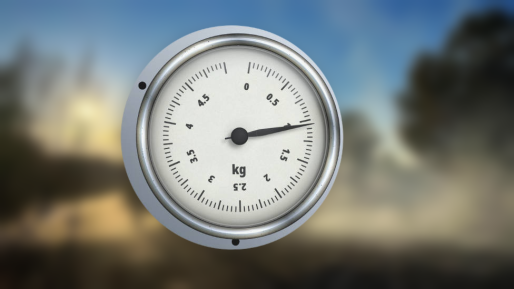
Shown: **1.05** kg
